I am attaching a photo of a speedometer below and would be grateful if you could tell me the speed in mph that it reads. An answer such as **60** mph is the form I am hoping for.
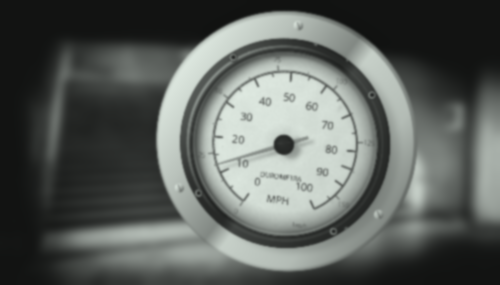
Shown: **12.5** mph
